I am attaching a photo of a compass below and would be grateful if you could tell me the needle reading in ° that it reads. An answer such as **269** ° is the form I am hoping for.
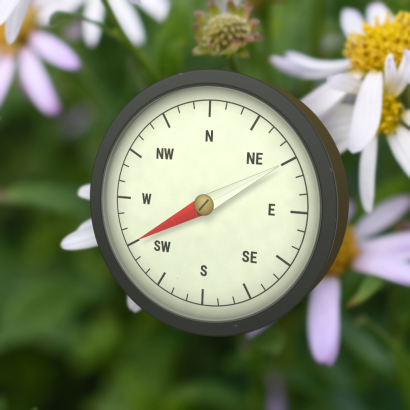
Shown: **240** °
